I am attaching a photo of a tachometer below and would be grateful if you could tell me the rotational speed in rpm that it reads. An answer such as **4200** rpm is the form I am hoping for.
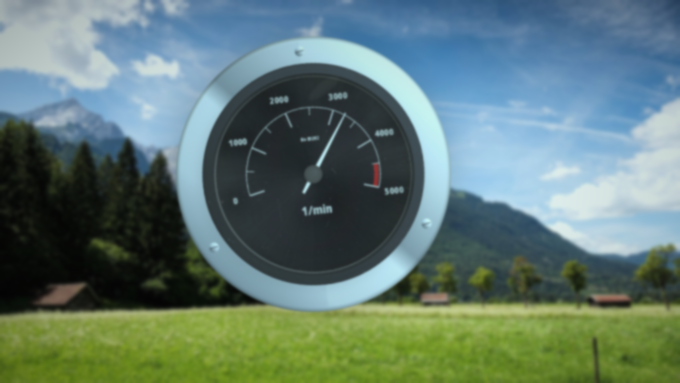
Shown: **3250** rpm
